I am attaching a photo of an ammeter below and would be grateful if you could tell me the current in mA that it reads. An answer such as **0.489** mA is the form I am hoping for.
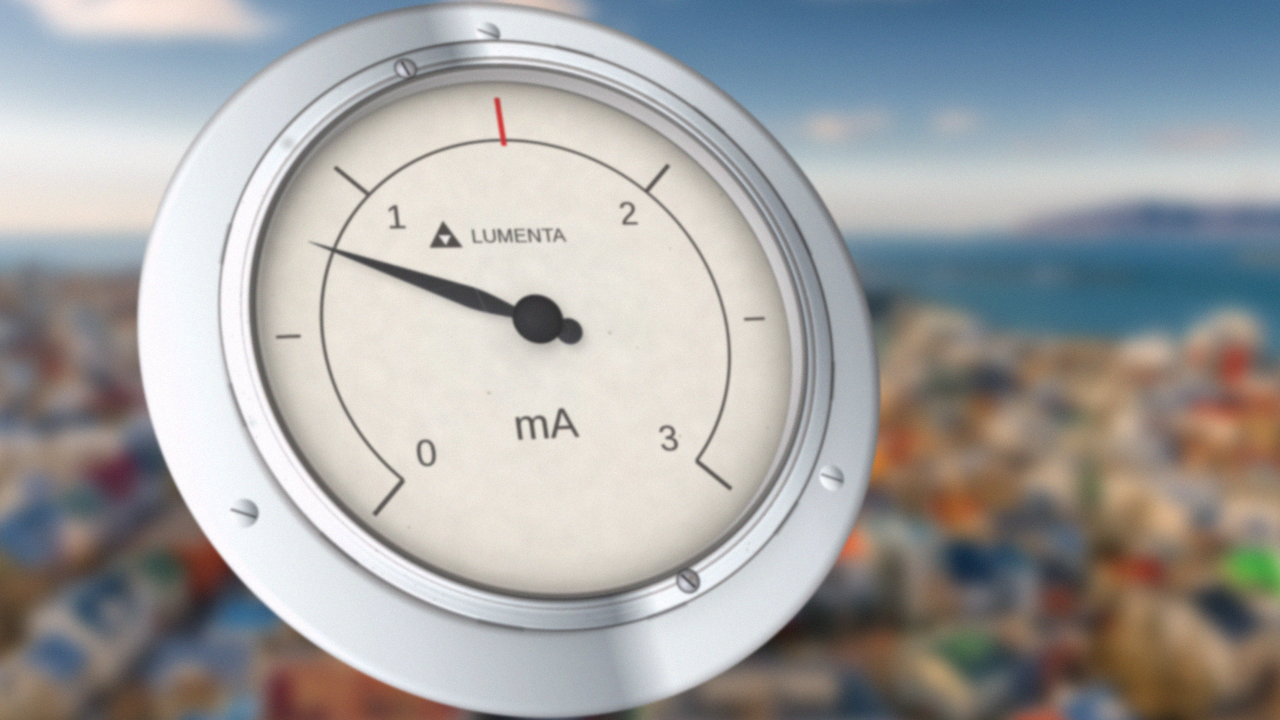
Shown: **0.75** mA
